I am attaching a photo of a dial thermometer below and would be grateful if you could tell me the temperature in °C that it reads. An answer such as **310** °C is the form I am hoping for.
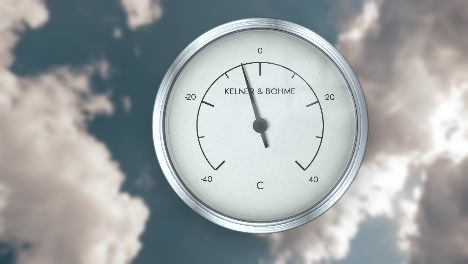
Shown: **-5** °C
